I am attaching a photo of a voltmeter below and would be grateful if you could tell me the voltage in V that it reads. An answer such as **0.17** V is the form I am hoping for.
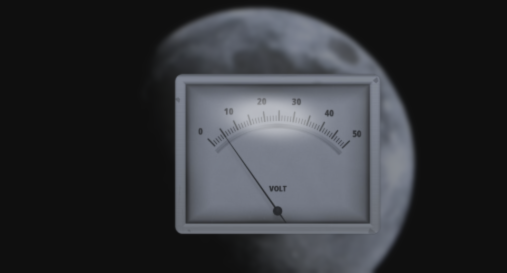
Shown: **5** V
